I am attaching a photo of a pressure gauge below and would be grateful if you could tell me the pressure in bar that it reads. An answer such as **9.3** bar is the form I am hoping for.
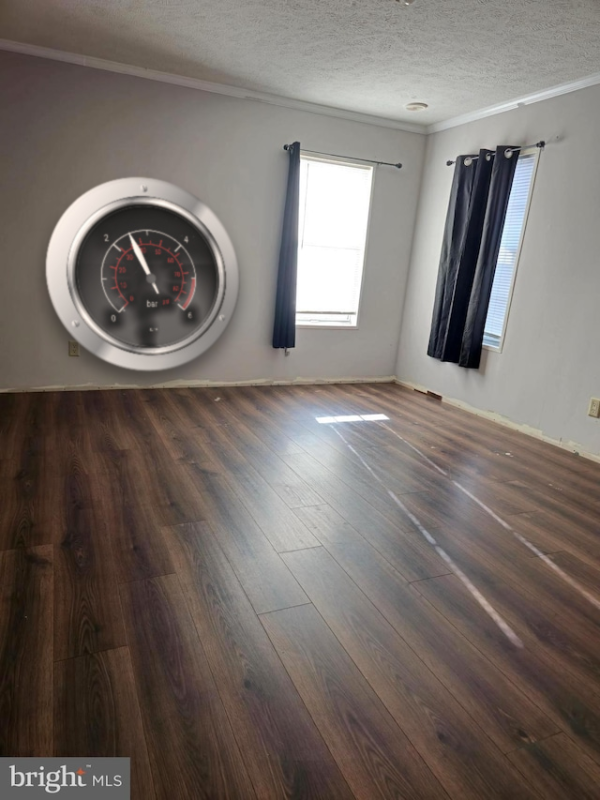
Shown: **2.5** bar
